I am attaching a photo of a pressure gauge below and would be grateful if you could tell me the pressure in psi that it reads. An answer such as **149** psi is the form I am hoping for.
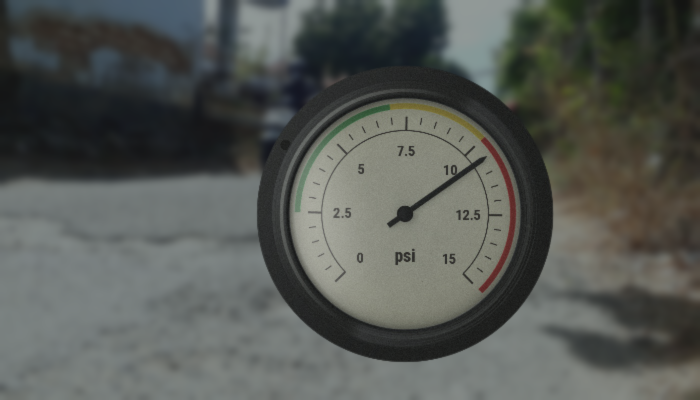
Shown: **10.5** psi
